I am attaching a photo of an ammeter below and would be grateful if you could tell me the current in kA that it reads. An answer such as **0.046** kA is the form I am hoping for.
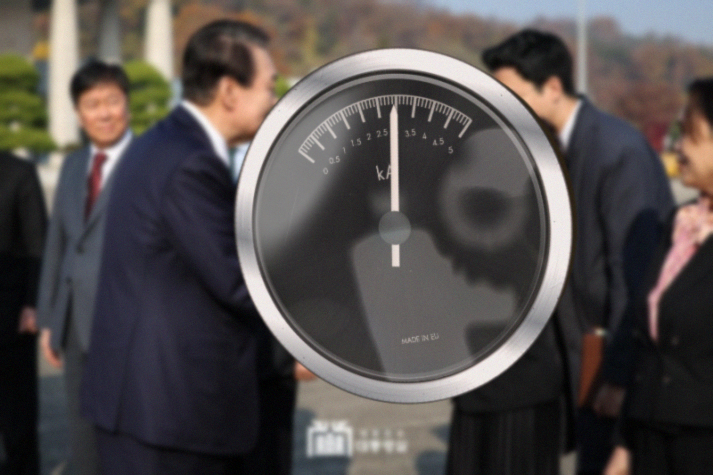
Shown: **3** kA
